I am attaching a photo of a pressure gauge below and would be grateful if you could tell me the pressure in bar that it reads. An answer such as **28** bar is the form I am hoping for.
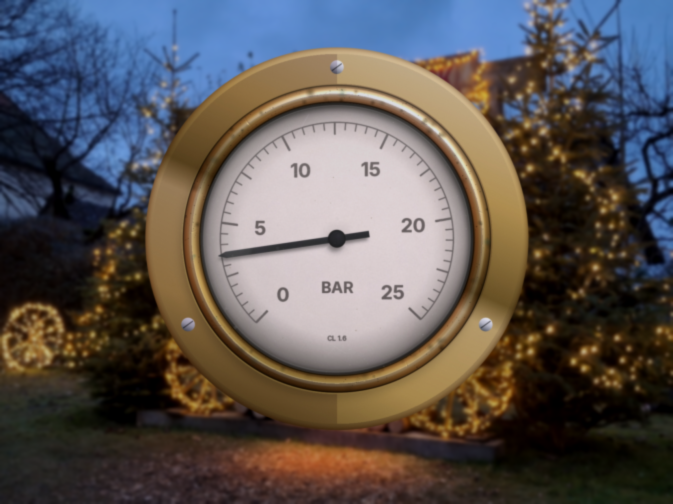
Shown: **3.5** bar
